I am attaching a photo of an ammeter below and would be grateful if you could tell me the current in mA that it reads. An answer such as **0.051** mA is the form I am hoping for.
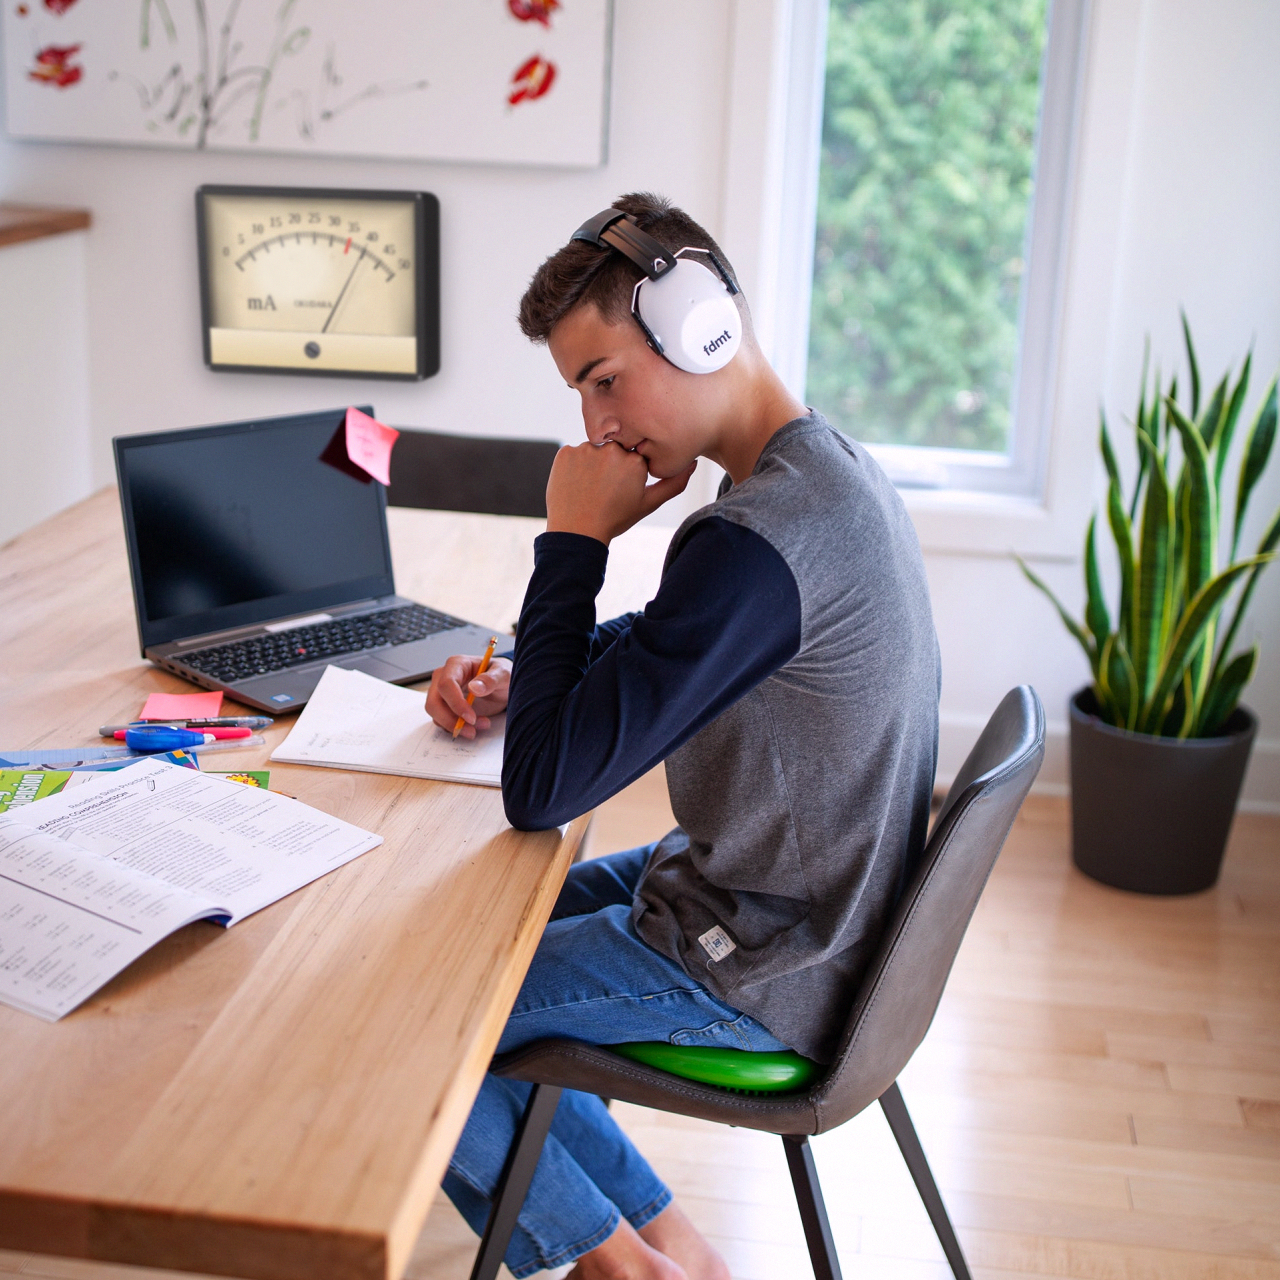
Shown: **40** mA
